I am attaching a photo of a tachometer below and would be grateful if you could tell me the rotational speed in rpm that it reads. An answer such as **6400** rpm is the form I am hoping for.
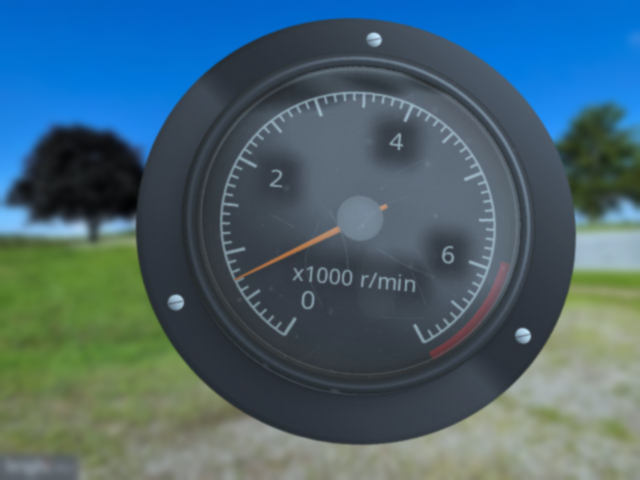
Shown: **700** rpm
